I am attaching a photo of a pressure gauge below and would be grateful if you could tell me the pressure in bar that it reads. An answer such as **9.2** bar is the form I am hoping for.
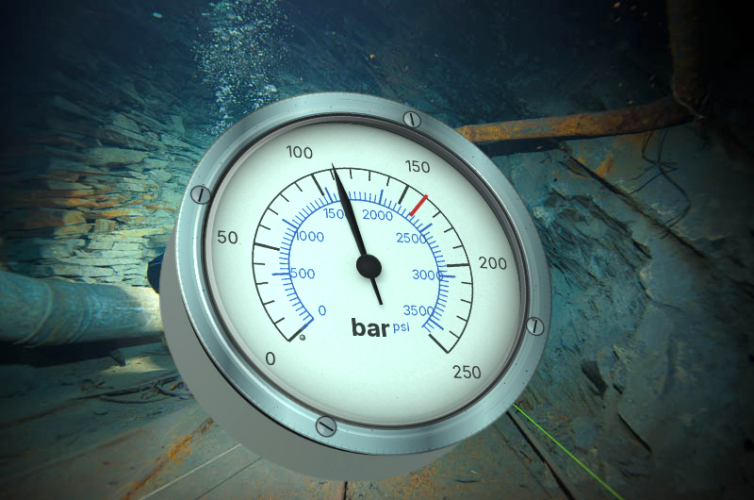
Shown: **110** bar
